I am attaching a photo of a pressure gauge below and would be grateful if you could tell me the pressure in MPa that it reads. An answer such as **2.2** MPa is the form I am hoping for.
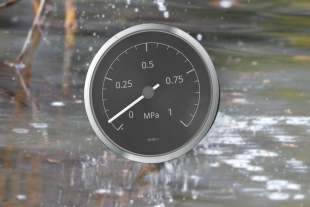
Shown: **0.05** MPa
